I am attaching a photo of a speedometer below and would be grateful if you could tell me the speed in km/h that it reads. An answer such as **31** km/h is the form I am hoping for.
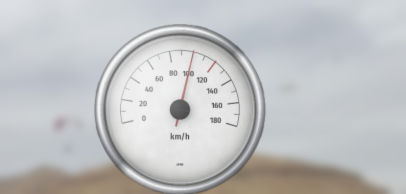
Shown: **100** km/h
